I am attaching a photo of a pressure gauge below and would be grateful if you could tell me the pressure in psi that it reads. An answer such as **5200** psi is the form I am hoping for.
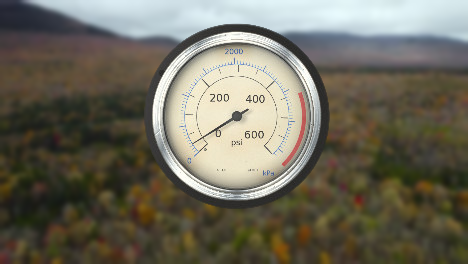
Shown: **25** psi
